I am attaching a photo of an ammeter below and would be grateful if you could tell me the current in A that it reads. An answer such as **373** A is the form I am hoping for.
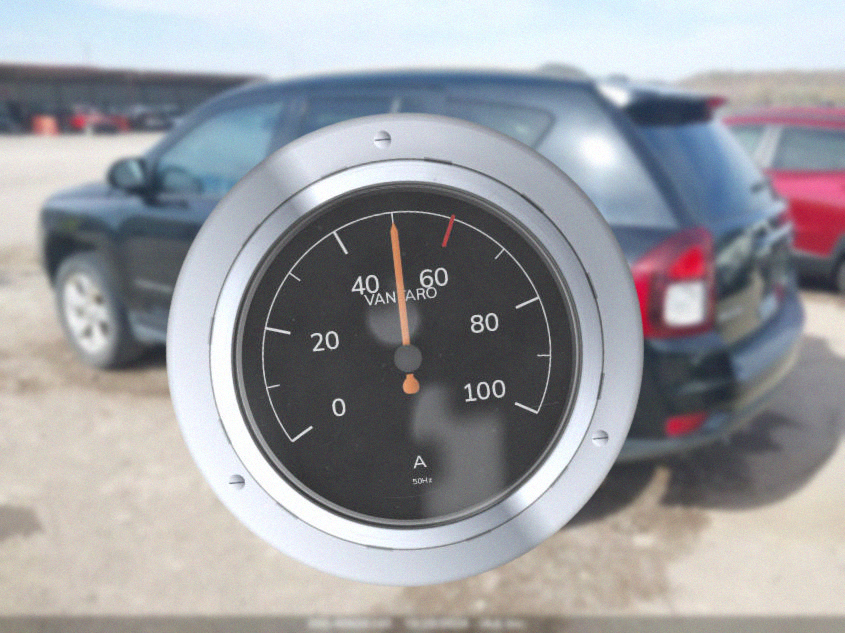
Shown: **50** A
